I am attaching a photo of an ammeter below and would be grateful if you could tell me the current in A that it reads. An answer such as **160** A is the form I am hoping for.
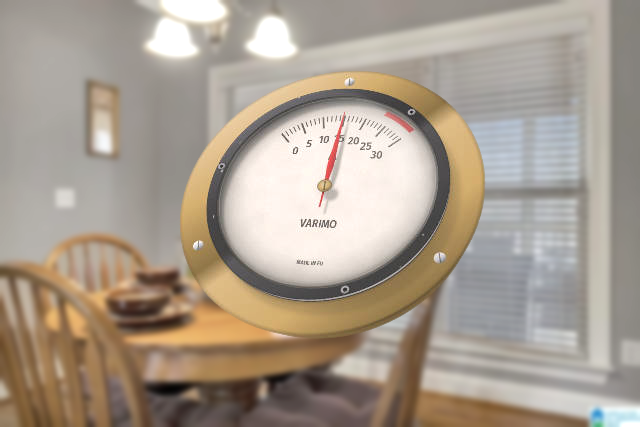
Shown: **15** A
